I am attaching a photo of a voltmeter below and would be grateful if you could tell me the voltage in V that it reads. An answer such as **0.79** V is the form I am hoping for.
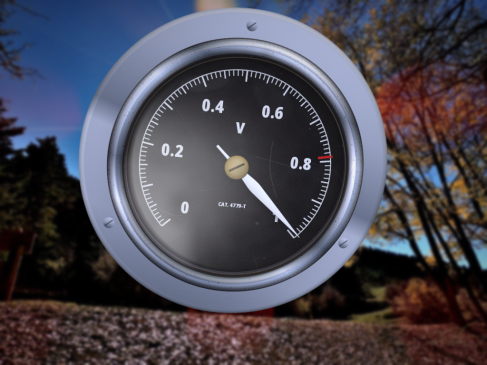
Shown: **0.99** V
